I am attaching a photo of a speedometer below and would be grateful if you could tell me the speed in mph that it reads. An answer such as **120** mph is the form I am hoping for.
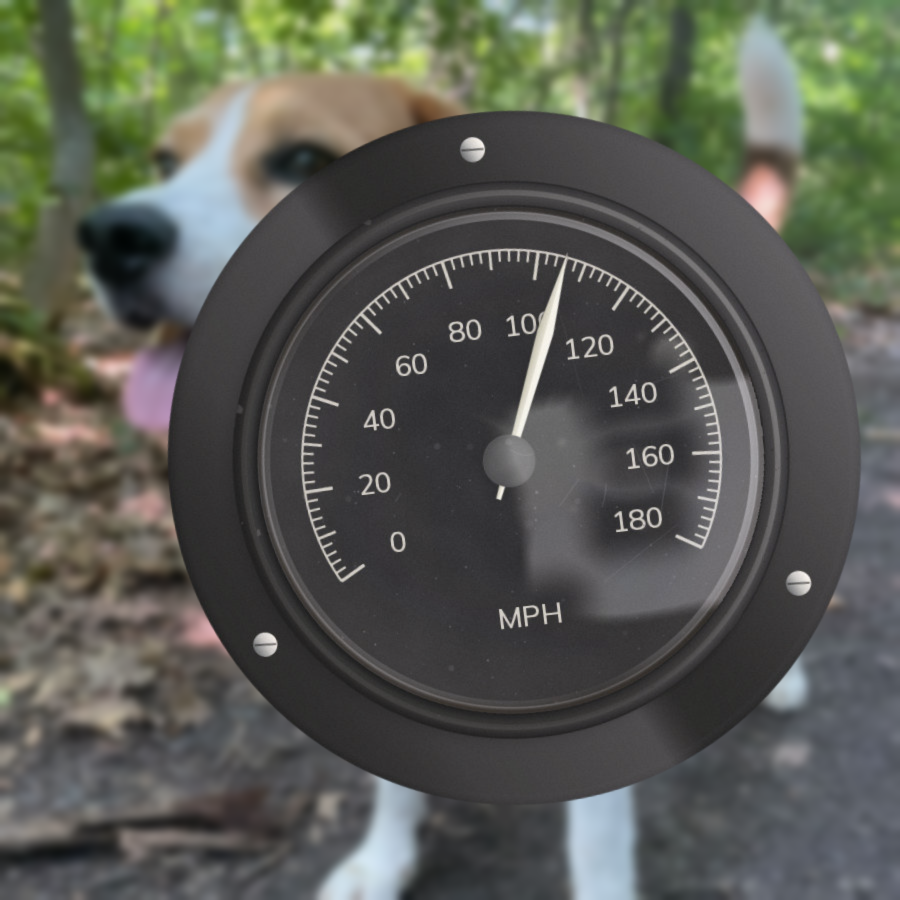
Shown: **106** mph
